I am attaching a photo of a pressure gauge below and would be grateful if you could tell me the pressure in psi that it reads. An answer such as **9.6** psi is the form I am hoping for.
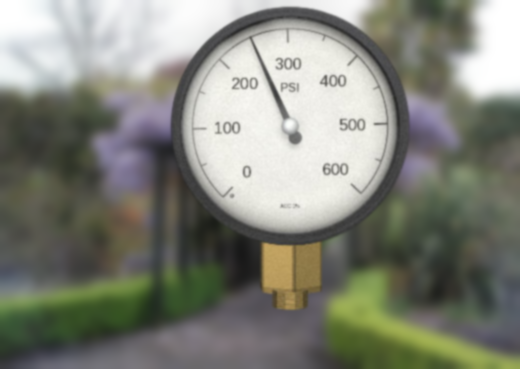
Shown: **250** psi
